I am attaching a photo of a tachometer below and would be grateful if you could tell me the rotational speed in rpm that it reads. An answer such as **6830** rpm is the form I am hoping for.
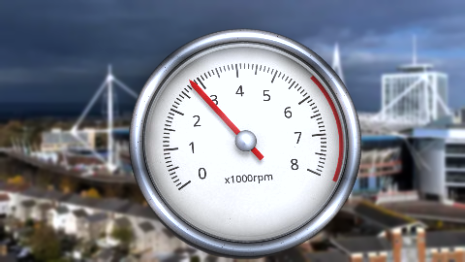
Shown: **2800** rpm
